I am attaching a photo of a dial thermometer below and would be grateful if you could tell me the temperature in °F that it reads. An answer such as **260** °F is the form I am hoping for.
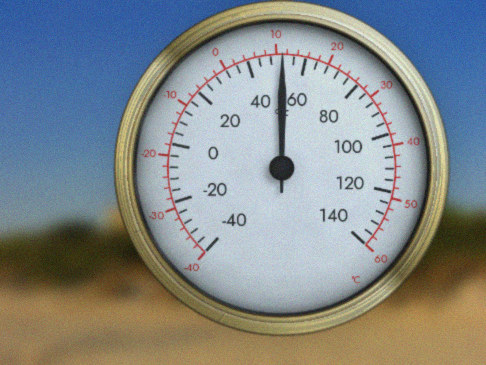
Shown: **52** °F
